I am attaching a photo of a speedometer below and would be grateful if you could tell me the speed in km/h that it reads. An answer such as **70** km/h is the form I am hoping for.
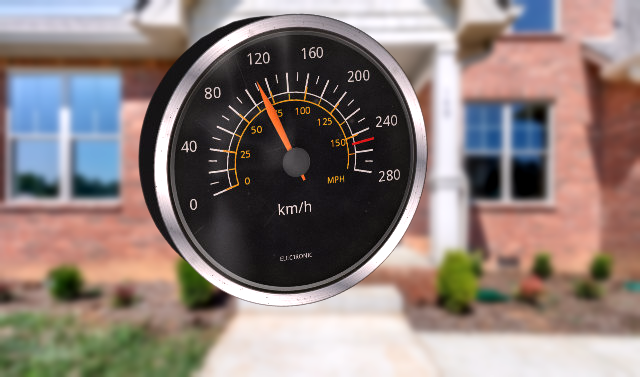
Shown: **110** km/h
